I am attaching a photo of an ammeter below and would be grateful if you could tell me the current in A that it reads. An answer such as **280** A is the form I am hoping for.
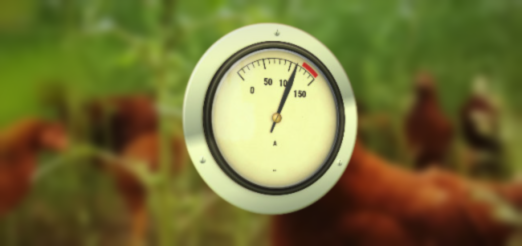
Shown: **110** A
